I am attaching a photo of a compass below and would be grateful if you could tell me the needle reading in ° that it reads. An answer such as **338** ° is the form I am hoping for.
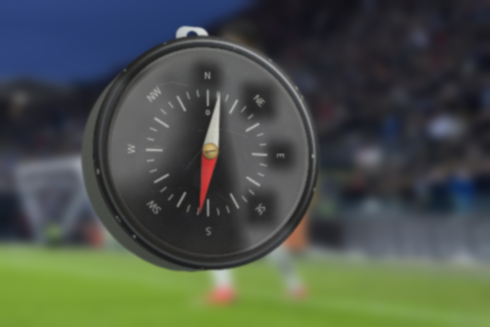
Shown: **190** °
